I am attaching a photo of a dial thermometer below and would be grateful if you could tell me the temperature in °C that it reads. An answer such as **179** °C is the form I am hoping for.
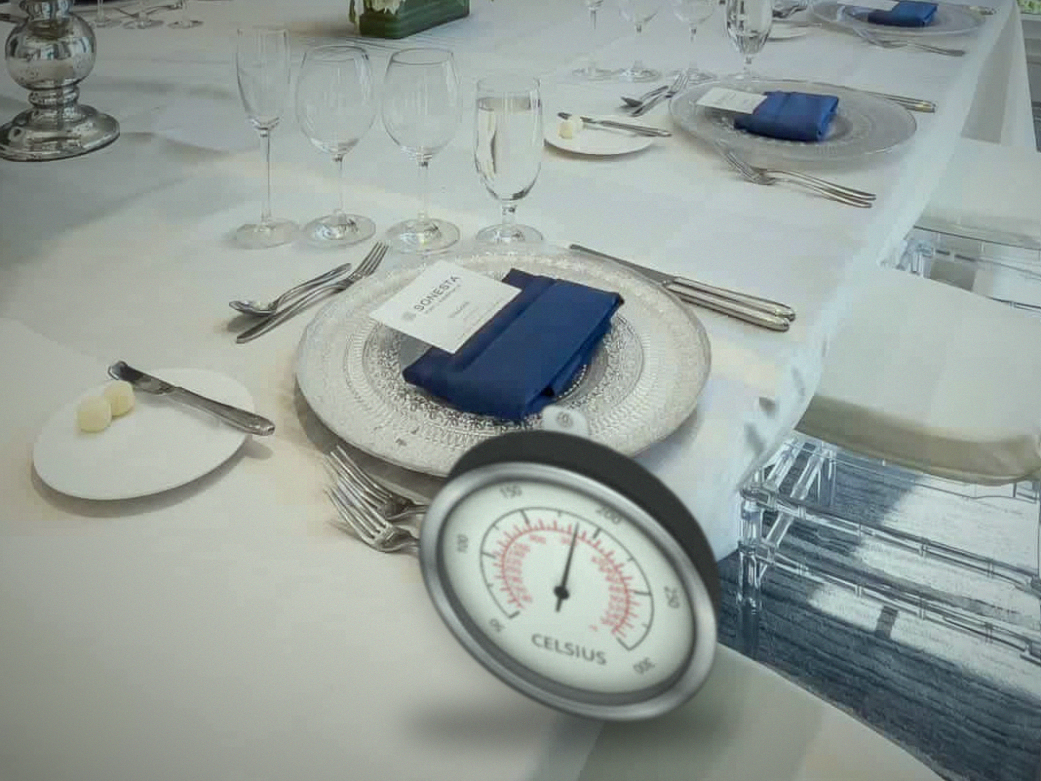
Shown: **187.5** °C
